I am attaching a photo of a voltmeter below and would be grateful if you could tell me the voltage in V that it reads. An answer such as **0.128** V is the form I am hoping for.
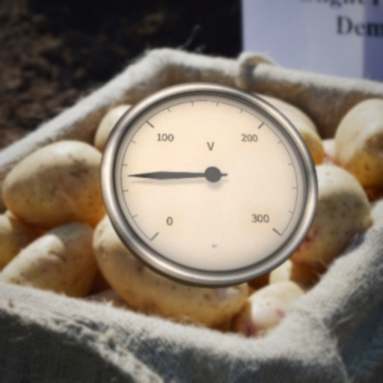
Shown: **50** V
